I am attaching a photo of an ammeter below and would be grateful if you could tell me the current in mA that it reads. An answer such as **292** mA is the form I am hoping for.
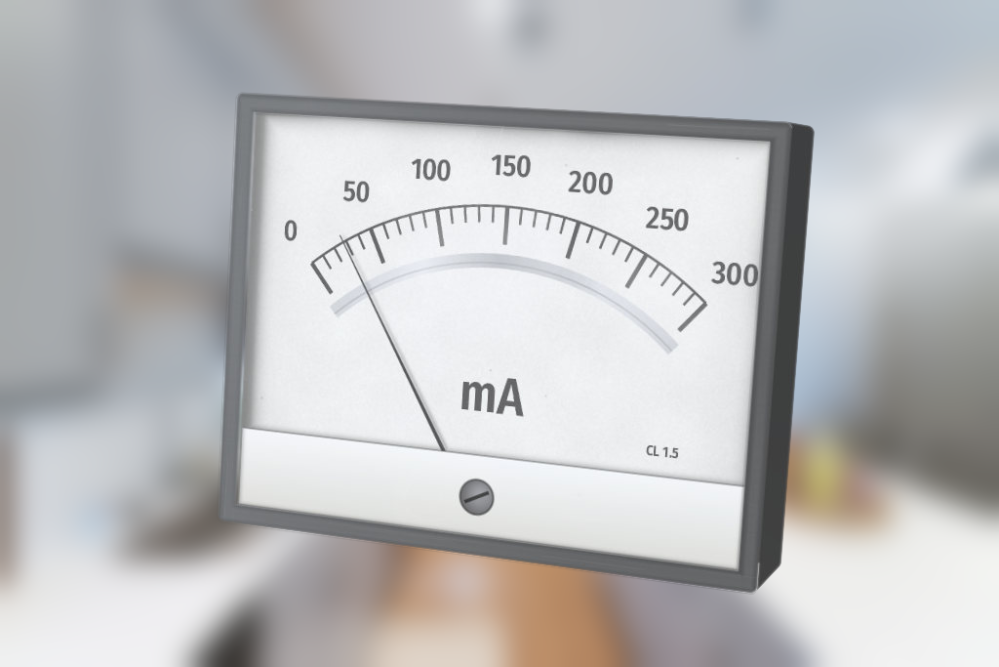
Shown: **30** mA
